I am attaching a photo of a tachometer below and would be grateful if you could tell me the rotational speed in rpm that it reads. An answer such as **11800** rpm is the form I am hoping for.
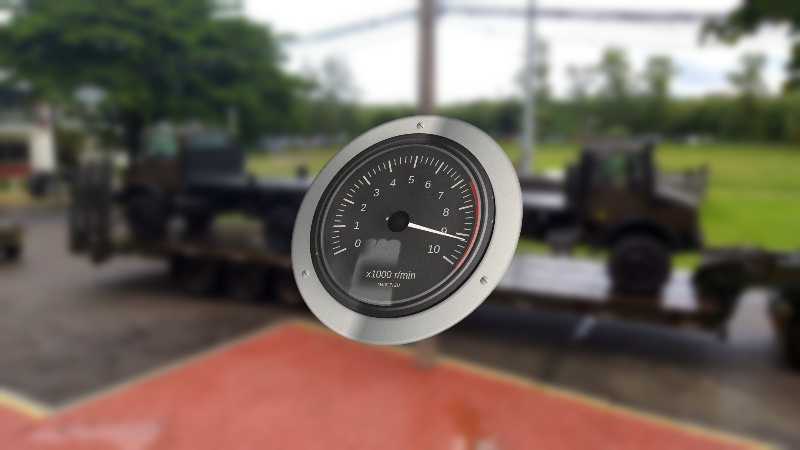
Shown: **9200** rpm
